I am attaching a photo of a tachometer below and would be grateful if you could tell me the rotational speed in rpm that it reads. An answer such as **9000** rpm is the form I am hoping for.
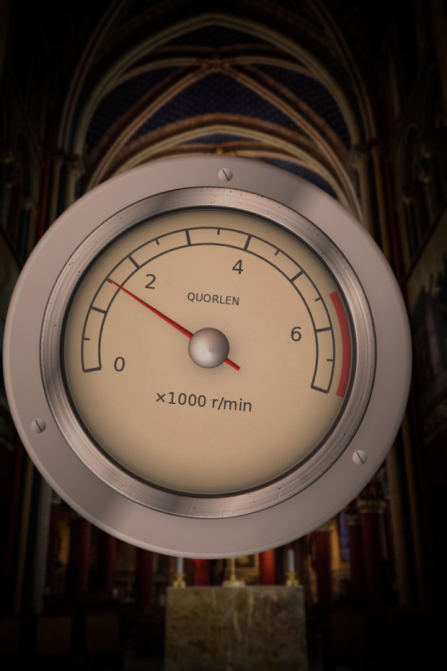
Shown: **1500** rpm
